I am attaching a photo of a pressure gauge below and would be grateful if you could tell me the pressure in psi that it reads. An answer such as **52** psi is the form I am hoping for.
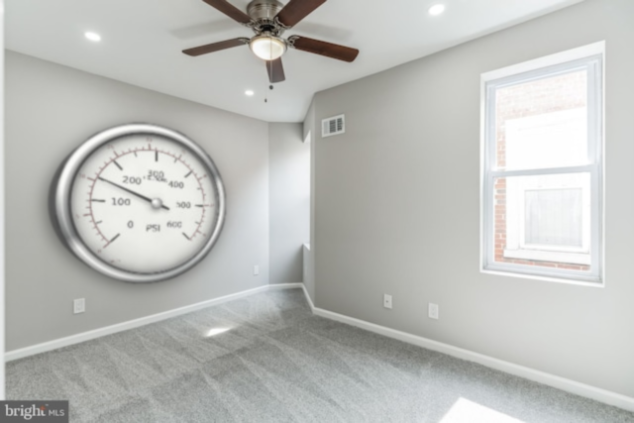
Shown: **150** psi
